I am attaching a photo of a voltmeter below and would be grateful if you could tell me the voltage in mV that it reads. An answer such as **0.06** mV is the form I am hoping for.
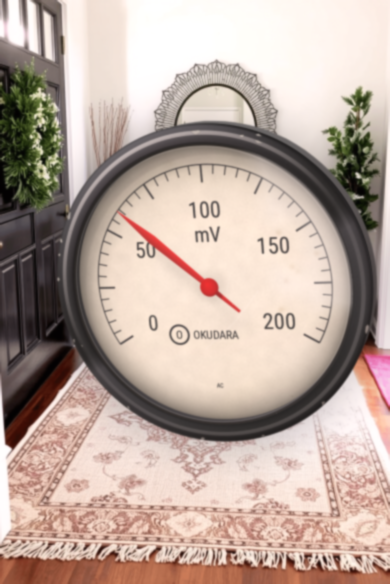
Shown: **60** mV
